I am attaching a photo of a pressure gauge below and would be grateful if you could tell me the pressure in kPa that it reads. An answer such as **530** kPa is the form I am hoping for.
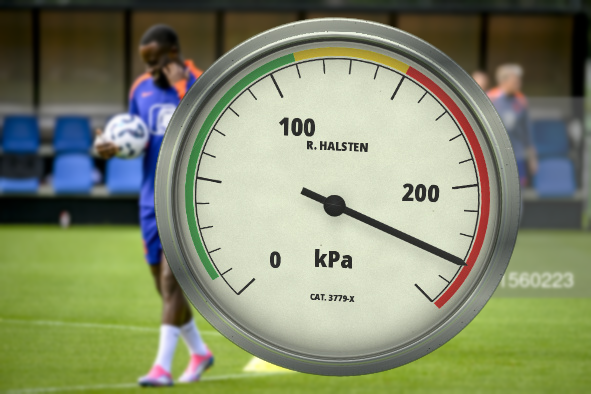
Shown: **230** kPa
